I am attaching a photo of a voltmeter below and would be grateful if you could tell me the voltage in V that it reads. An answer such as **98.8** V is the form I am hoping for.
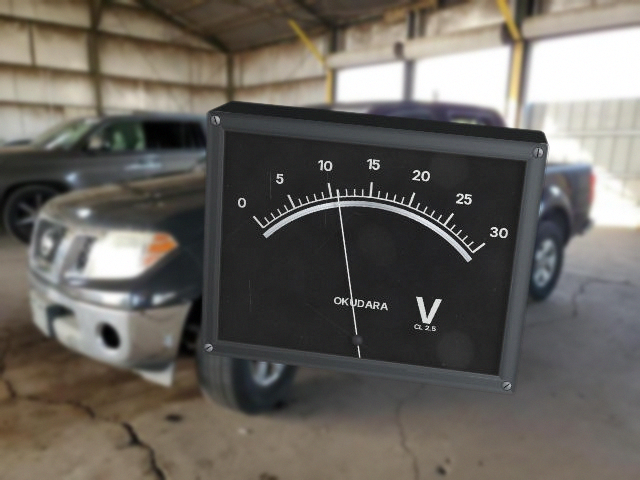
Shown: **11** V
